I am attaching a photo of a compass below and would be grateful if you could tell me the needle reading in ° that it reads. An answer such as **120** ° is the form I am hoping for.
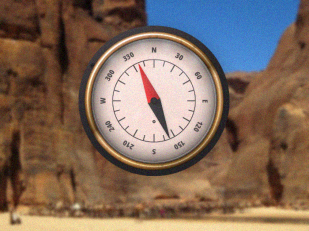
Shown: **337.5** °
